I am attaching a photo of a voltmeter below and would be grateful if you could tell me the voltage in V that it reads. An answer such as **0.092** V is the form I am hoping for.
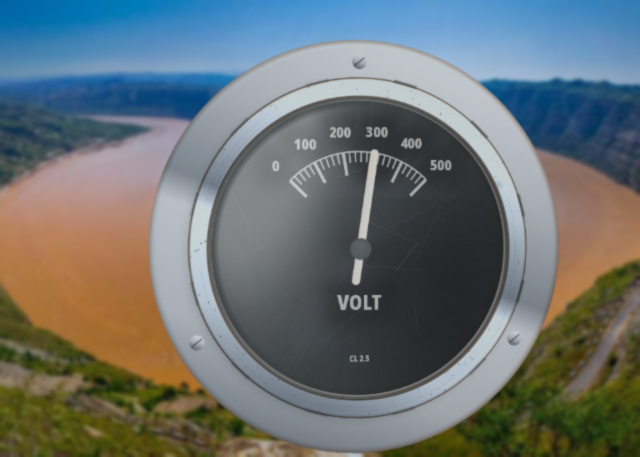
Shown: **300** V
